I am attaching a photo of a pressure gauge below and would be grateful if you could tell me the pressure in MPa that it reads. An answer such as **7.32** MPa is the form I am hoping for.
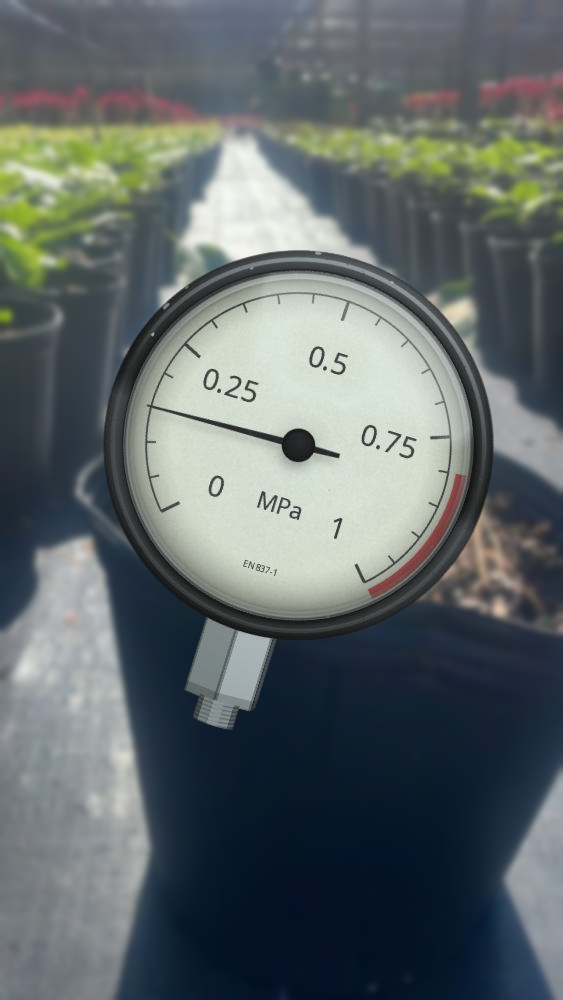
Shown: **0.15** MPa
